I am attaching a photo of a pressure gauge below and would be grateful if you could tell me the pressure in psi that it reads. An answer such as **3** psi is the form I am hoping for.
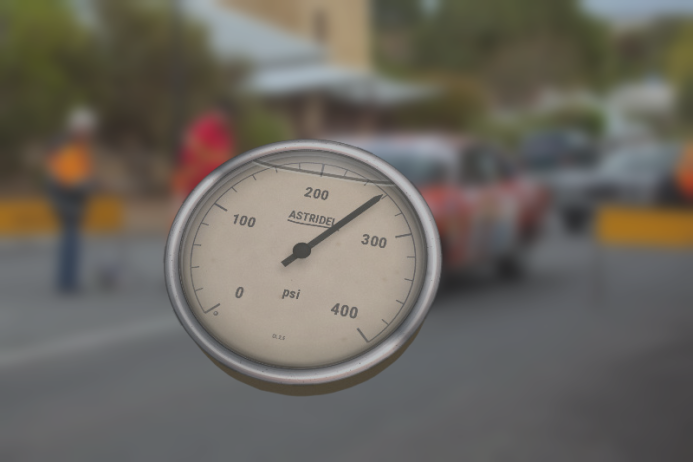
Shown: **260** psi
